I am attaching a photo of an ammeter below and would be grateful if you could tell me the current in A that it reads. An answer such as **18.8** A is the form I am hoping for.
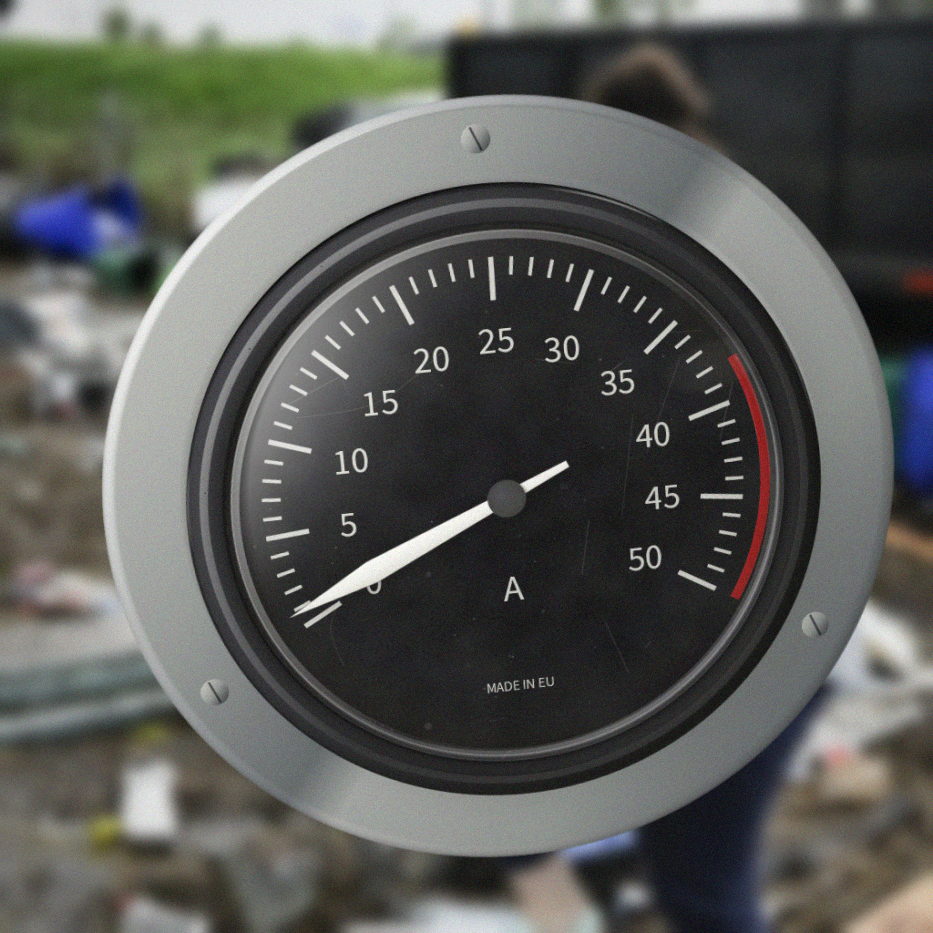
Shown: **1** A
